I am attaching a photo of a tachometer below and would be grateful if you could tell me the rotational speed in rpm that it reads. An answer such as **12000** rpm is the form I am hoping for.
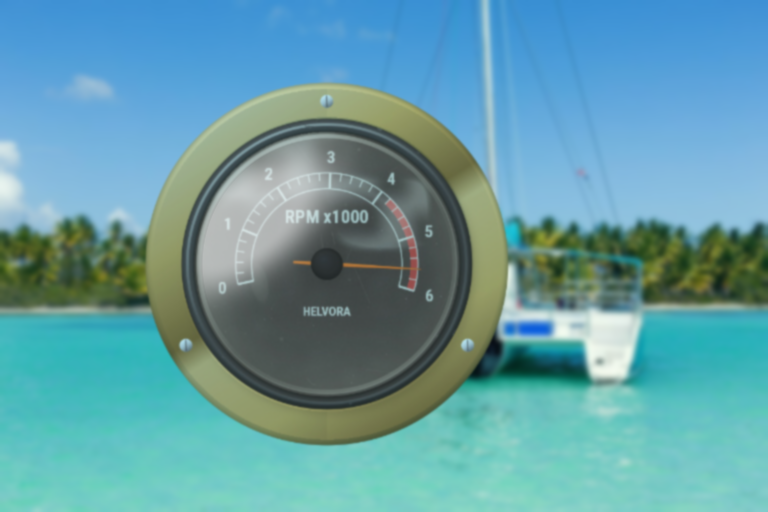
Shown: **5600** rpm
